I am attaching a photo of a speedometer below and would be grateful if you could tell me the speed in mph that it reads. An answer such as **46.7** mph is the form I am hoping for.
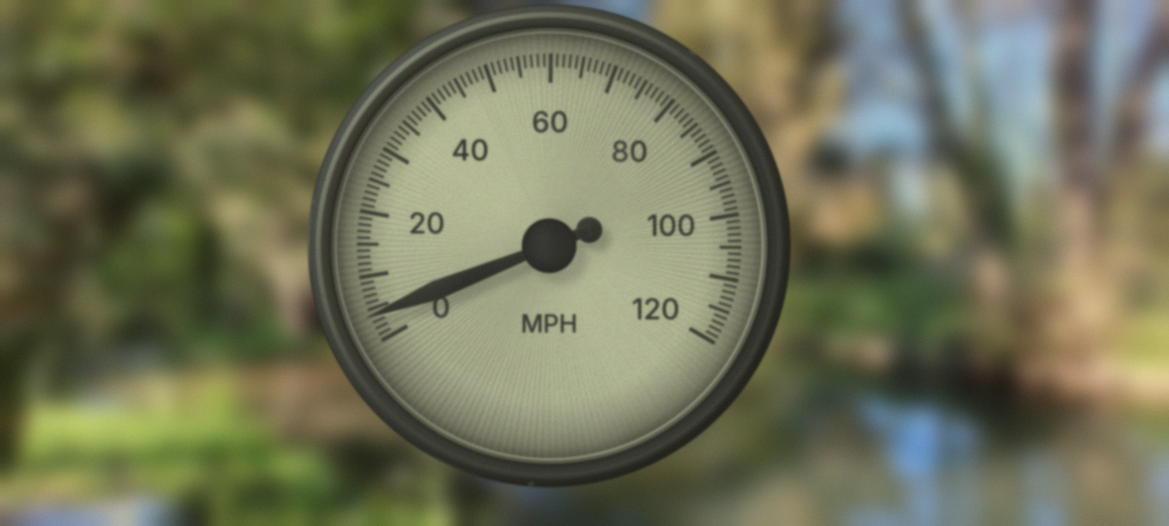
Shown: **4** mph
